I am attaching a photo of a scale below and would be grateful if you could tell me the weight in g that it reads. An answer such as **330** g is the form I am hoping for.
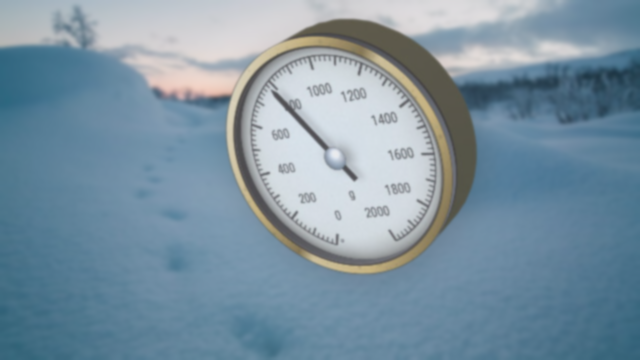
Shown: **800** g
